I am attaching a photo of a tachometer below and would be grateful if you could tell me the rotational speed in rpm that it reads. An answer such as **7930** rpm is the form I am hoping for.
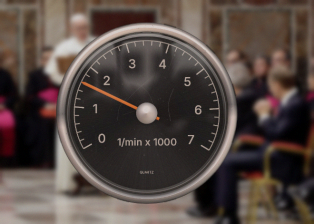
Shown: **1600** rpm
